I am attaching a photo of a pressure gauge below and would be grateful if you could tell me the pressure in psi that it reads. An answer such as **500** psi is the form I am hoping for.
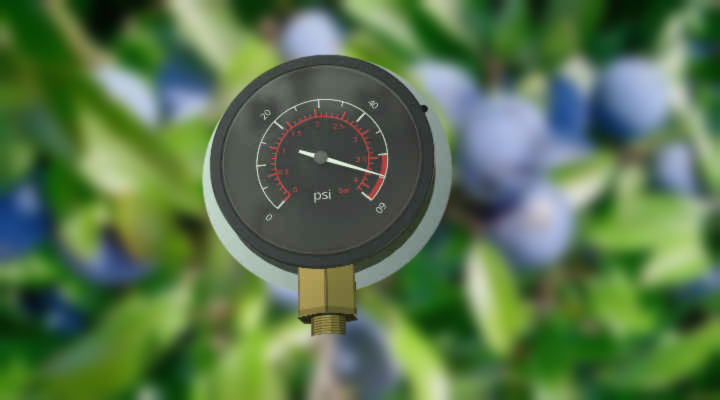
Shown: **55** psi
